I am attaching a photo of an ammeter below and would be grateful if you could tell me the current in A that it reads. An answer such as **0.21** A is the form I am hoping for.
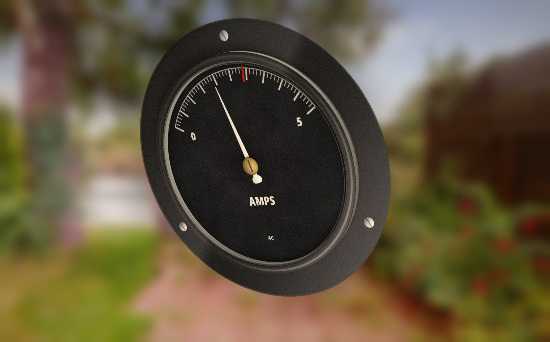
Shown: **2** A
